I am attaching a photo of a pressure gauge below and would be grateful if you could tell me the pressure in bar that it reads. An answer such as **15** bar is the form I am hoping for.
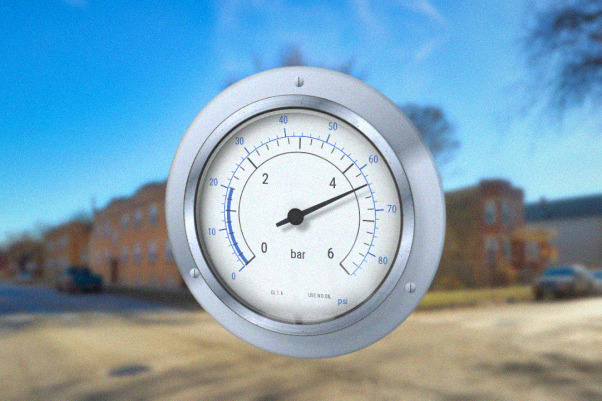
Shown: **4.4** bar
